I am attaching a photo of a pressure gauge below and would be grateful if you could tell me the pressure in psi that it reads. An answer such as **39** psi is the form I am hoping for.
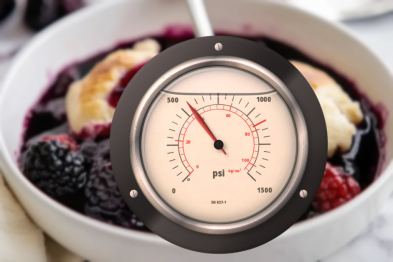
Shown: **550** psi
